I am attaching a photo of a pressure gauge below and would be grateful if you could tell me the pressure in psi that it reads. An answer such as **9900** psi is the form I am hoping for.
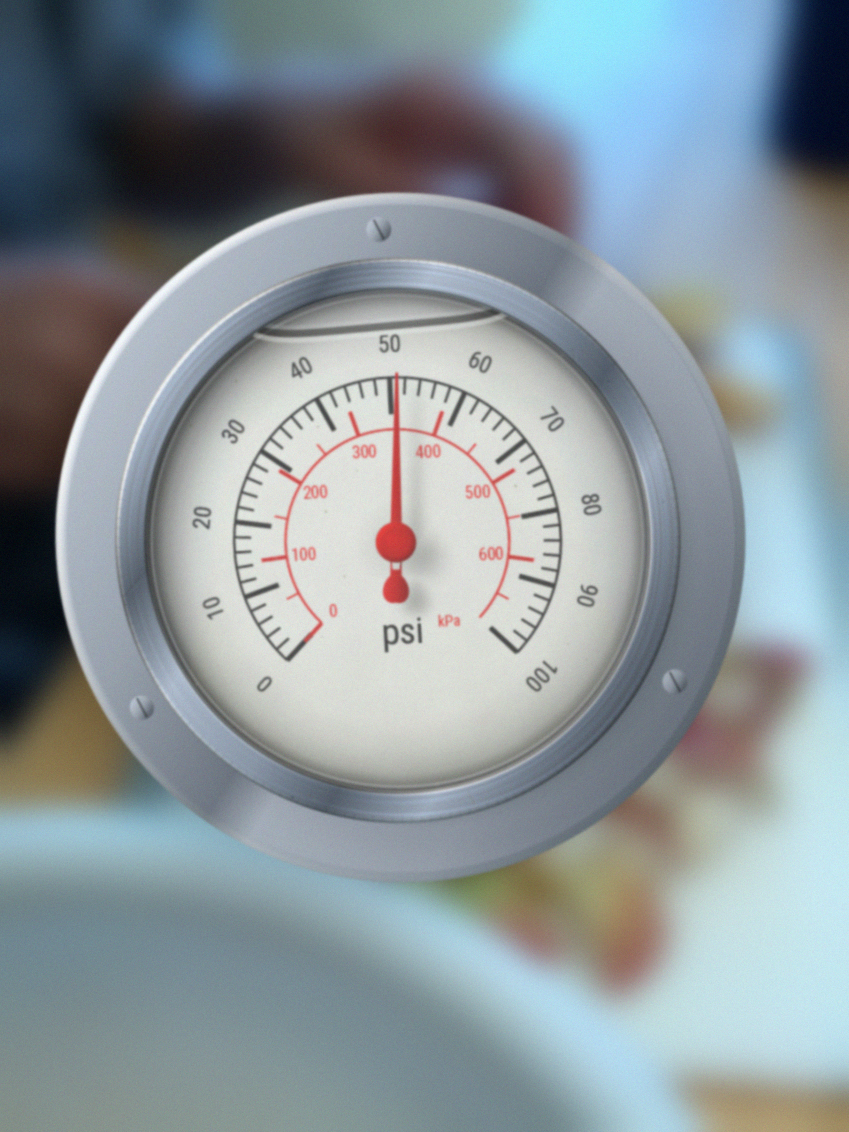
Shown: **51** psi
